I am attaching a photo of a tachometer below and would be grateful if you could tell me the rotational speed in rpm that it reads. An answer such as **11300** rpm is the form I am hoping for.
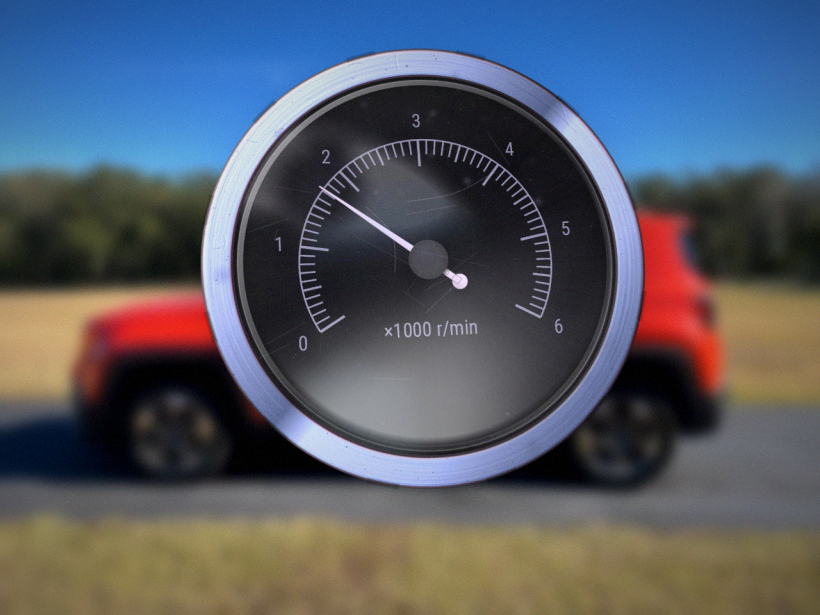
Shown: **1700** rpm
